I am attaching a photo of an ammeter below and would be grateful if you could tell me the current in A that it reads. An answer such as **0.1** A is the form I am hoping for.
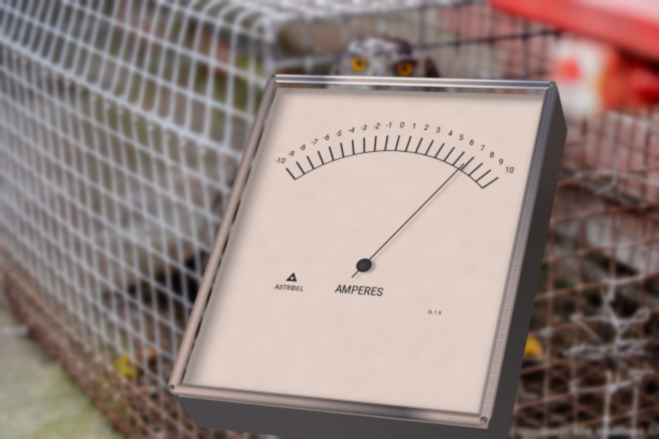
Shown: **7** A
